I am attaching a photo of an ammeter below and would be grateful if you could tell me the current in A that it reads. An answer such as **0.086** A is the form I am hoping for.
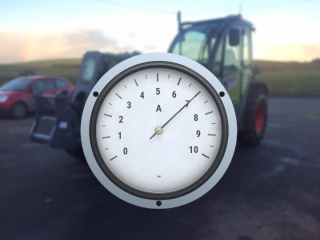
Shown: **7** A
